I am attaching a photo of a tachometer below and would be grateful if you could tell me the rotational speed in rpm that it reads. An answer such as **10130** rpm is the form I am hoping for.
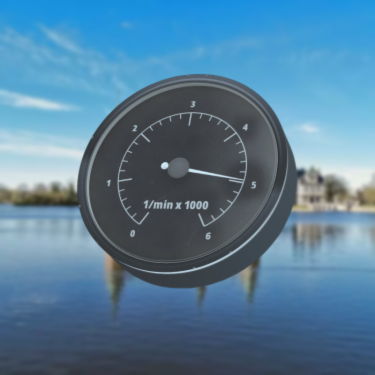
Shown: **5000** rpm
